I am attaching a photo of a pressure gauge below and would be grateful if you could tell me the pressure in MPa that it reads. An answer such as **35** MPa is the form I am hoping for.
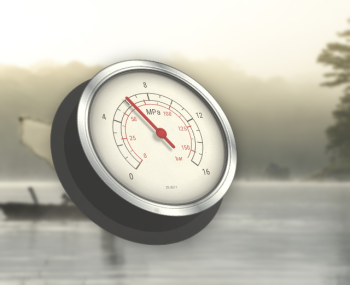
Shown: **6** MPa
